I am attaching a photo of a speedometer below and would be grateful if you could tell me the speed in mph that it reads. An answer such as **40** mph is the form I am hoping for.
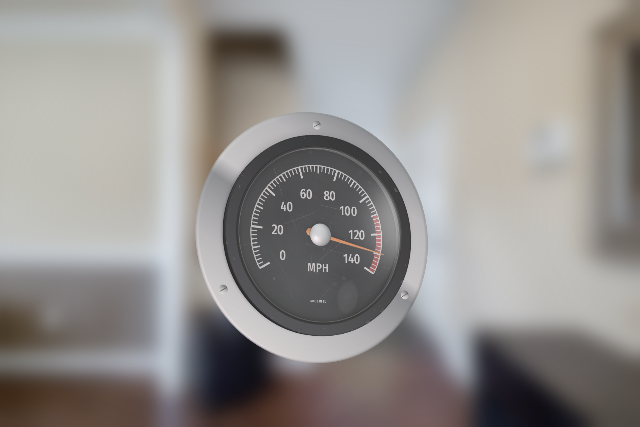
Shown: **130** mph
